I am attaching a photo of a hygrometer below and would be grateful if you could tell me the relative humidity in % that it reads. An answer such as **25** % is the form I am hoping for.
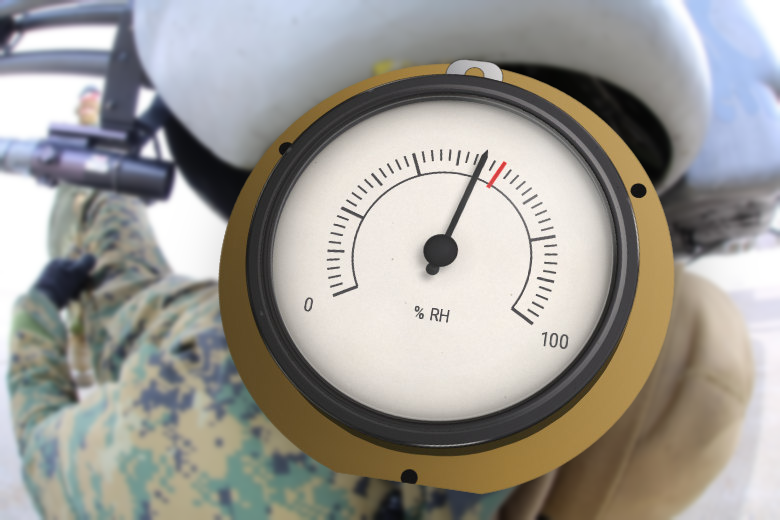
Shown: **56** %
